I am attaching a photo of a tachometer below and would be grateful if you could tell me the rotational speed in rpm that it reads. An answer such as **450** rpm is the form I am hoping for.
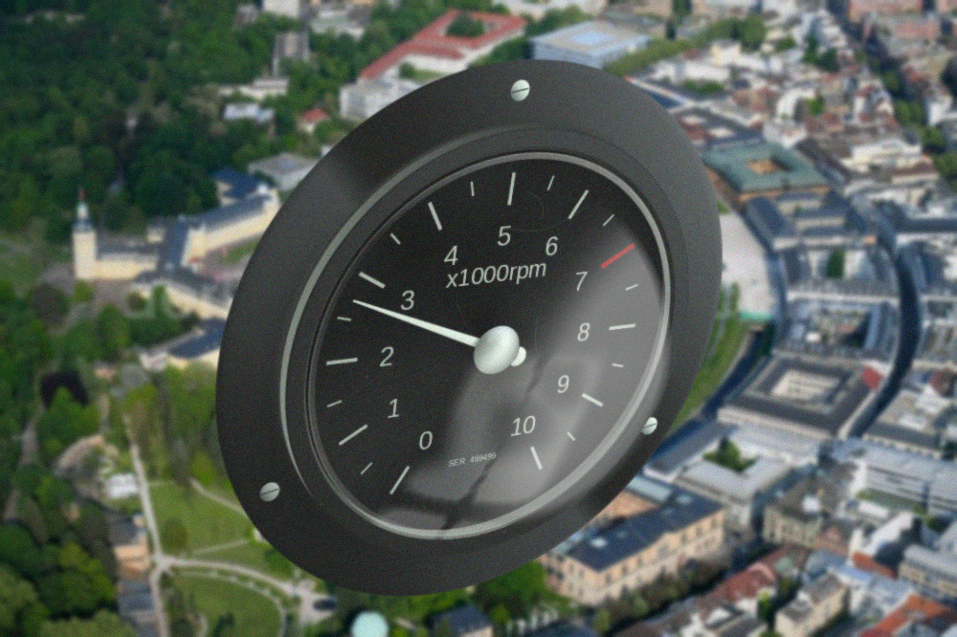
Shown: **2750** rpm
